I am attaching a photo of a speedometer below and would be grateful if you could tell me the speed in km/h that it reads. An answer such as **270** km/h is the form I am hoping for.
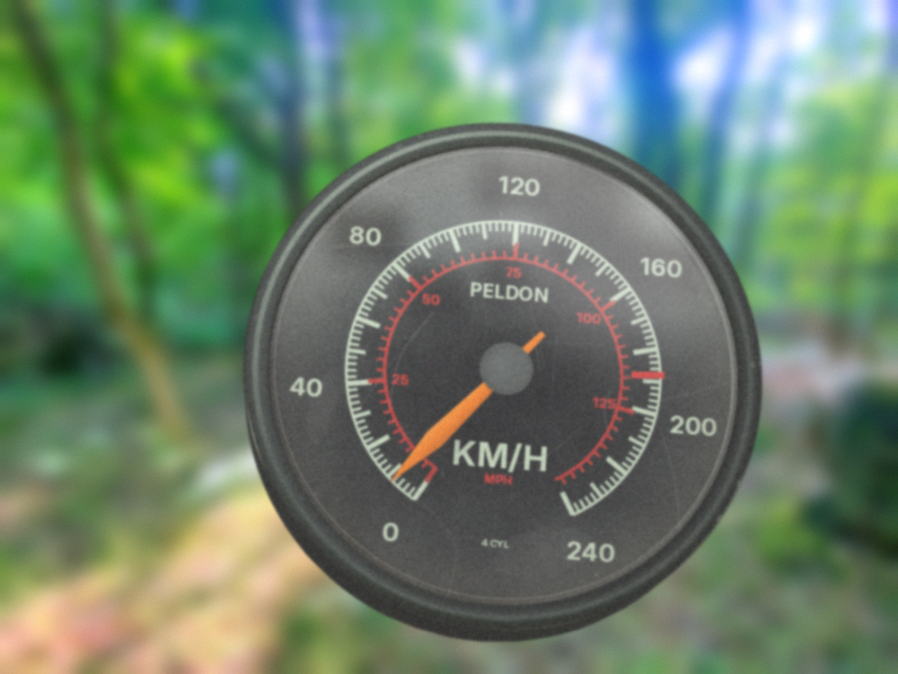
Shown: **8** km/h
